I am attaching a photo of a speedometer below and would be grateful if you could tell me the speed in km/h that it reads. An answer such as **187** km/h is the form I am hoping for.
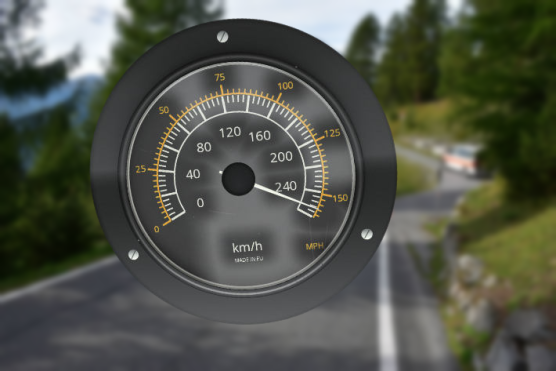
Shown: **252** km/h
